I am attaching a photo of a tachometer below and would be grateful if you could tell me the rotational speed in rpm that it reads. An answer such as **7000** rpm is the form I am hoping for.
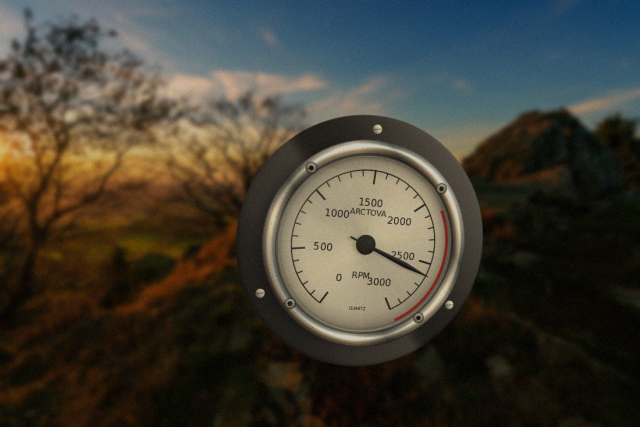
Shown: **2600** rpm
